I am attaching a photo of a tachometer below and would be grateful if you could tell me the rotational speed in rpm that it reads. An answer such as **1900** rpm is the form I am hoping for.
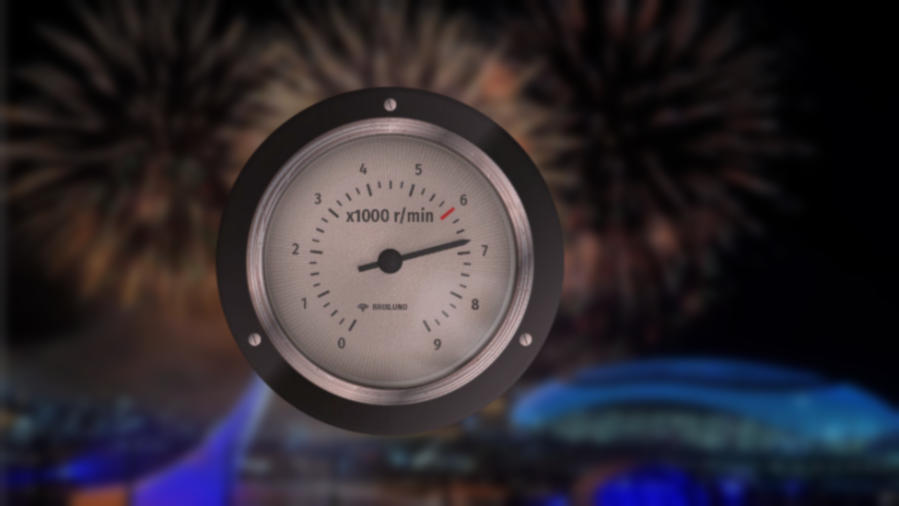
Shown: **6750** rpm
